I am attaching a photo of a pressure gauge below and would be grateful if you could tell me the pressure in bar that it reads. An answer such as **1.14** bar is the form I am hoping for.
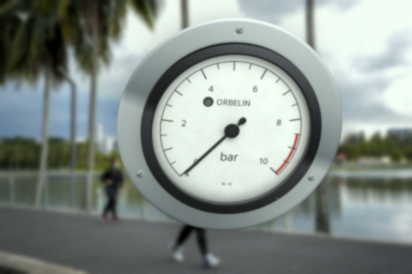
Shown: **0** bar
